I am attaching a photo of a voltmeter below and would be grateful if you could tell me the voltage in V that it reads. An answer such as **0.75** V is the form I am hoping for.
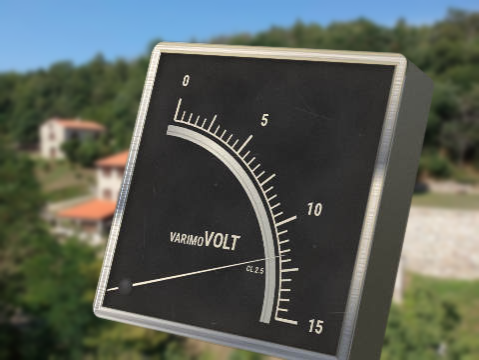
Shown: **11.75** V
